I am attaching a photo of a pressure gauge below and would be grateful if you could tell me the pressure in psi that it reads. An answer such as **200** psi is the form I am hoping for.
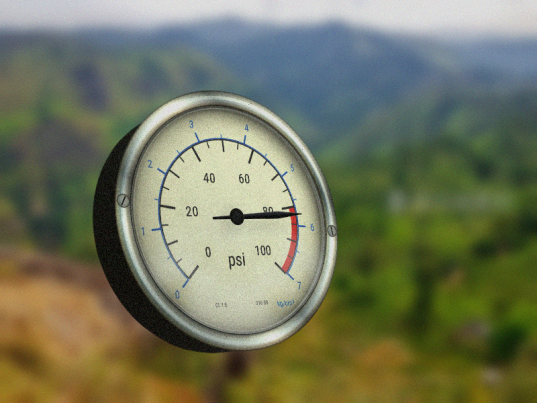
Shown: **82.5** psi
